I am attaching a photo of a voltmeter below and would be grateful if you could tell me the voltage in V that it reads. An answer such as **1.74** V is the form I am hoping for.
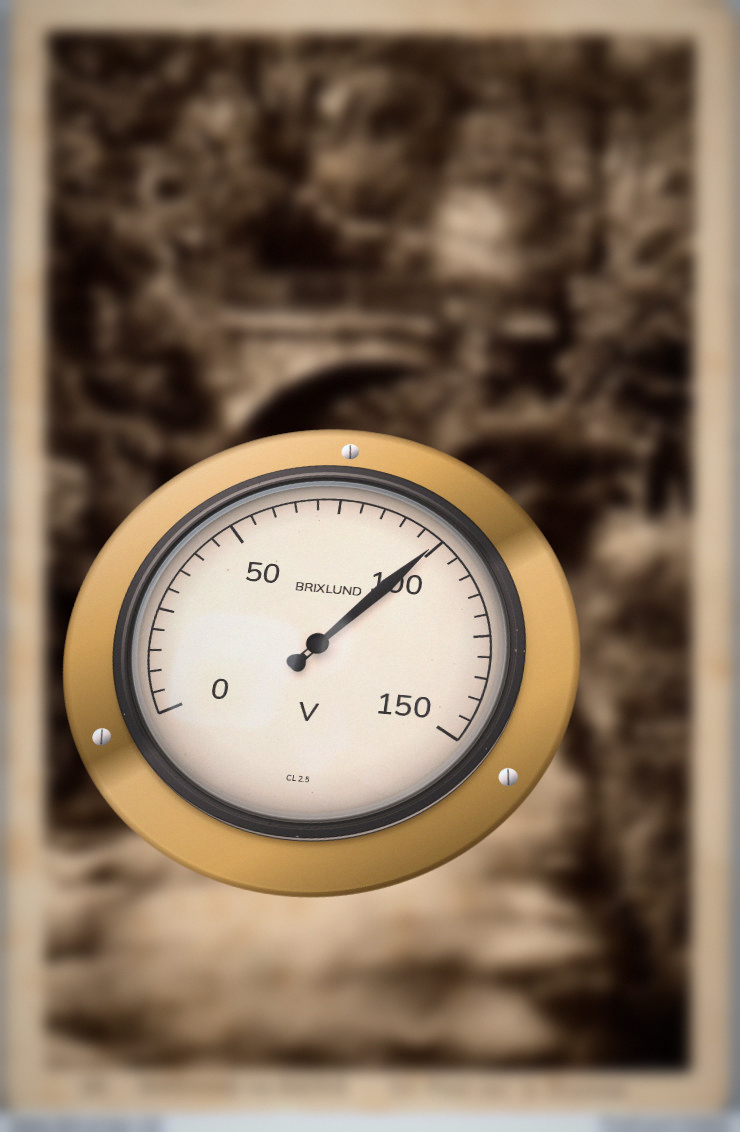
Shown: **100** V
